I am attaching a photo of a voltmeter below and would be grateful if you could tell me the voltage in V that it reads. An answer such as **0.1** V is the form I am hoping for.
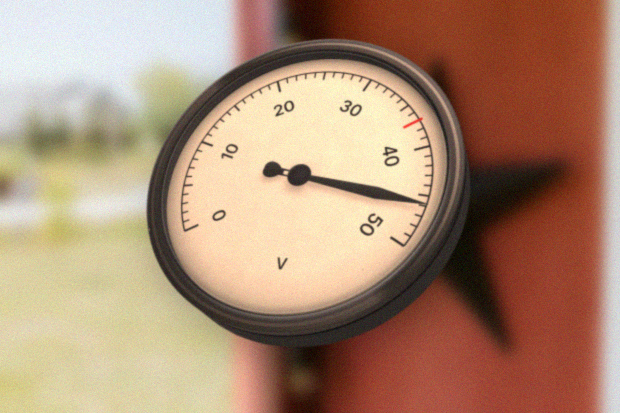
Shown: **46** V
